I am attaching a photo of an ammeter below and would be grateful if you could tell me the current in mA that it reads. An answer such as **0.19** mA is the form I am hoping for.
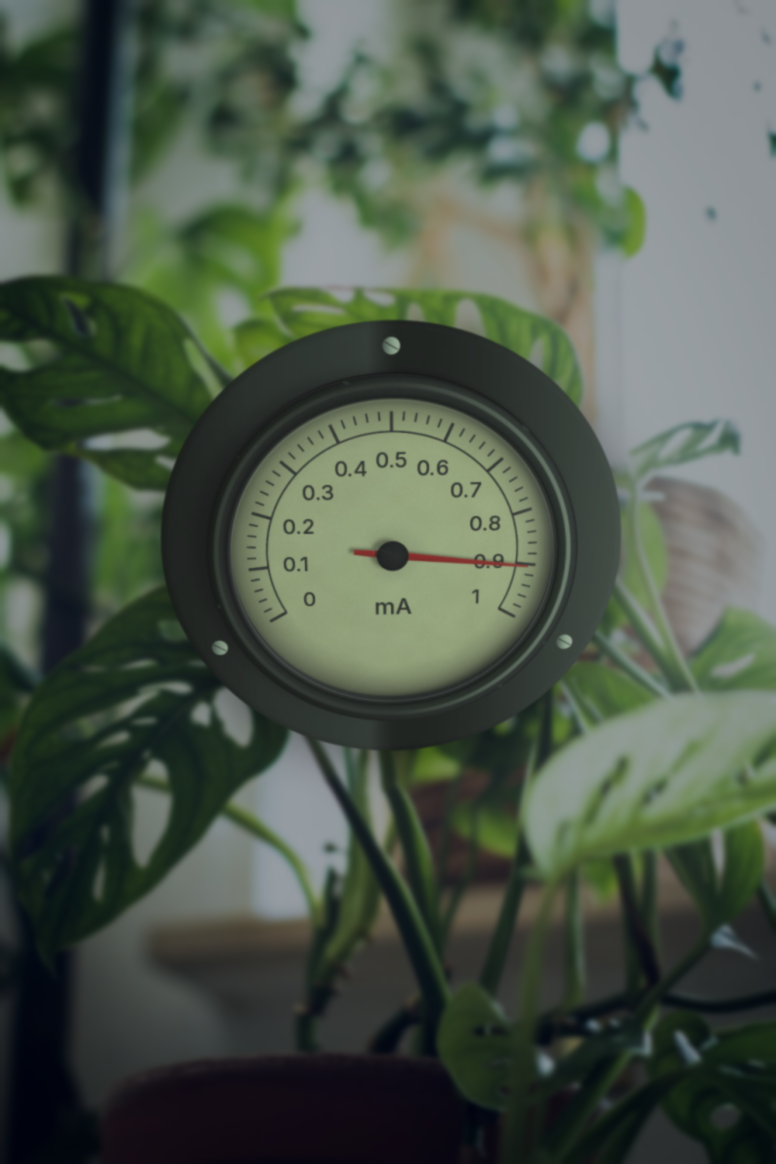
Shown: **0.9** mA
